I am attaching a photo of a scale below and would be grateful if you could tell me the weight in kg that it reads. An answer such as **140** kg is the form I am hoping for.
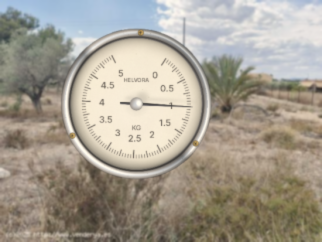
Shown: **1** kg
